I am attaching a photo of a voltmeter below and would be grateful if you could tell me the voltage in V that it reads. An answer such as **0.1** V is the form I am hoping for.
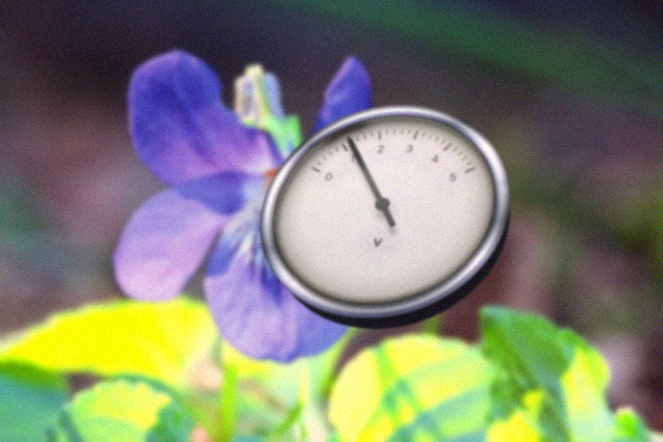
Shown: **1.2** V
